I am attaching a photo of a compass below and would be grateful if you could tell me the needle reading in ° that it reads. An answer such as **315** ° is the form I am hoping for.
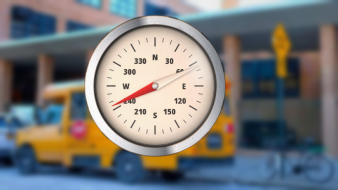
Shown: **245** °
